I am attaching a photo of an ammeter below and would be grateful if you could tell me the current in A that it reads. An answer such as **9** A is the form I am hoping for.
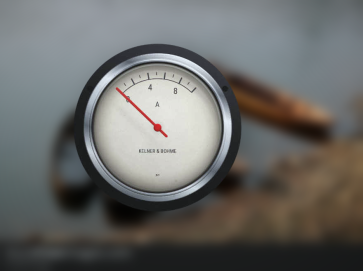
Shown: **0** A
